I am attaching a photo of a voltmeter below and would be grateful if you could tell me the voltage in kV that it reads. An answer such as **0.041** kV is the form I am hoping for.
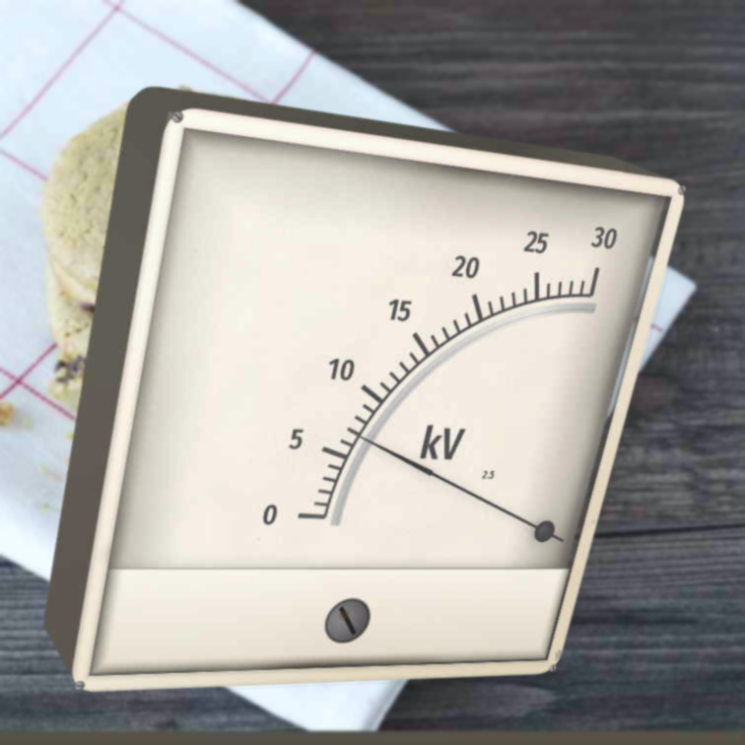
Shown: **7** kV
